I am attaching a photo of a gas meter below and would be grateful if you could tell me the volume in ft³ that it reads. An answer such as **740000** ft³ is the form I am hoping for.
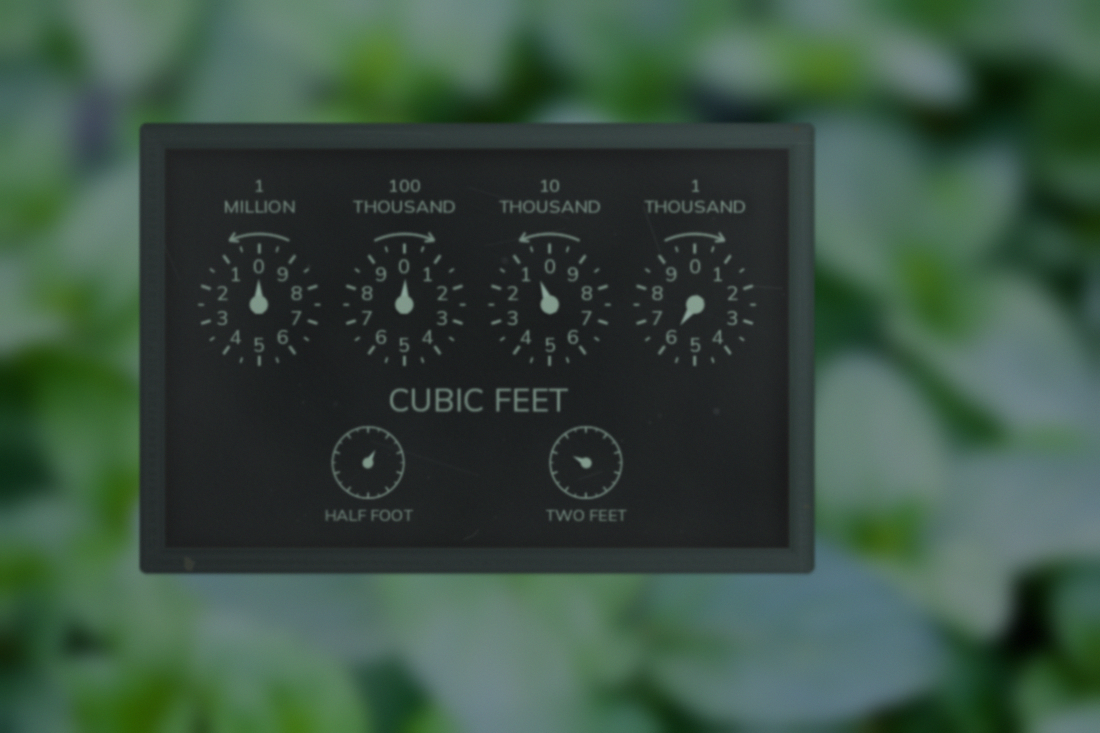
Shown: **600** ft³
